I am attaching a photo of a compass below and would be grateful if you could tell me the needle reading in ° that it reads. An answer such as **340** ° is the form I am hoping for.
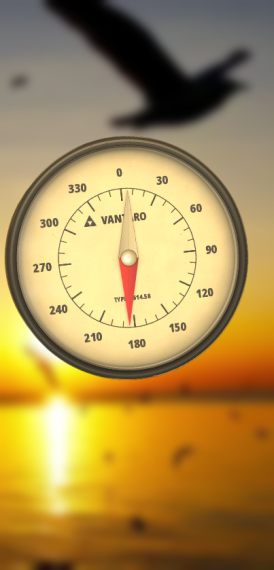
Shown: **185** °
